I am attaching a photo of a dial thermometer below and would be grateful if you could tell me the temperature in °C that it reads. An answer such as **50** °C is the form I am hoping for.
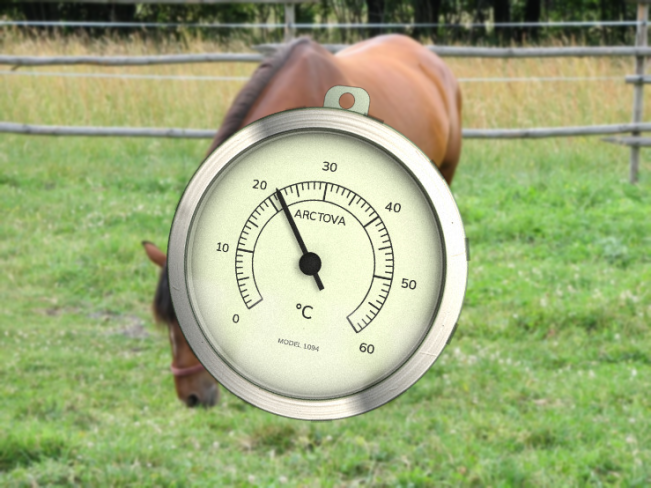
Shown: **22** °C
